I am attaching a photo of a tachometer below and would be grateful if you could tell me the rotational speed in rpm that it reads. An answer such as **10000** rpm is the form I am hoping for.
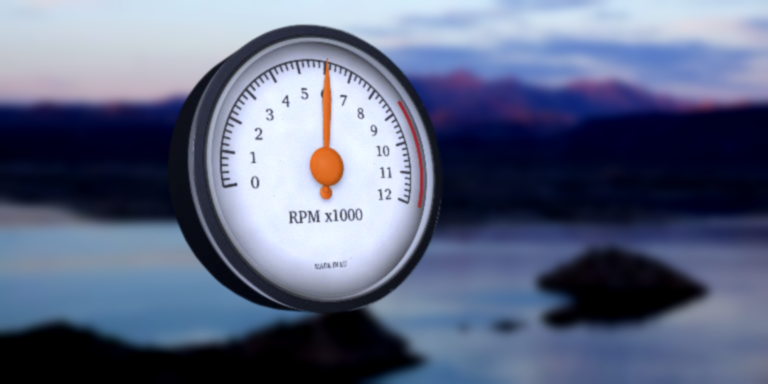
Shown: **6000** rpm
